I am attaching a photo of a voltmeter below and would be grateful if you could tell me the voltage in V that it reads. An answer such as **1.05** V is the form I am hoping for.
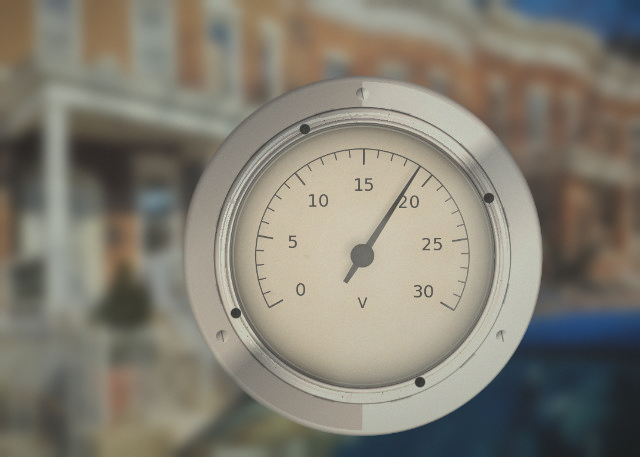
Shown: **19** V
